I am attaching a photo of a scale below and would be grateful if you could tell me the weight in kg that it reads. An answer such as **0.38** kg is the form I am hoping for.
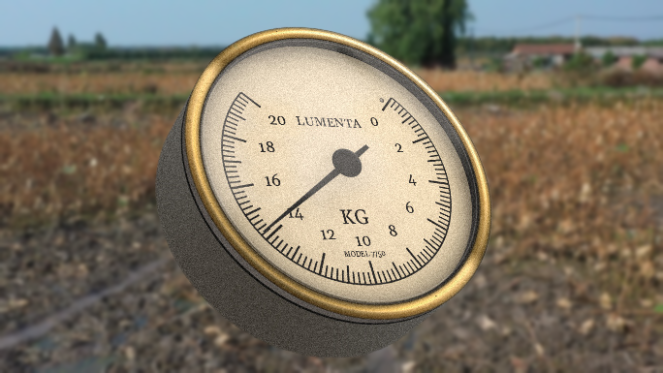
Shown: **14.2** kg
